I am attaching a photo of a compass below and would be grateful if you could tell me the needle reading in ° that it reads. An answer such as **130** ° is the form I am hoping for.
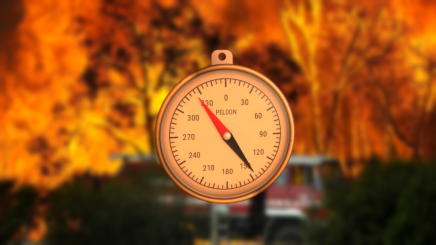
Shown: **325** °
